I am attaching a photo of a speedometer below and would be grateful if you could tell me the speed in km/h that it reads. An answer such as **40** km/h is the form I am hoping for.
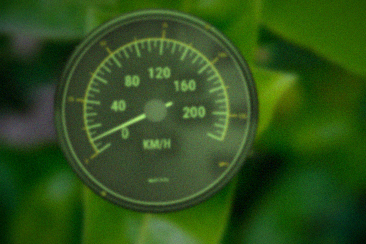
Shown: **10** km/h
